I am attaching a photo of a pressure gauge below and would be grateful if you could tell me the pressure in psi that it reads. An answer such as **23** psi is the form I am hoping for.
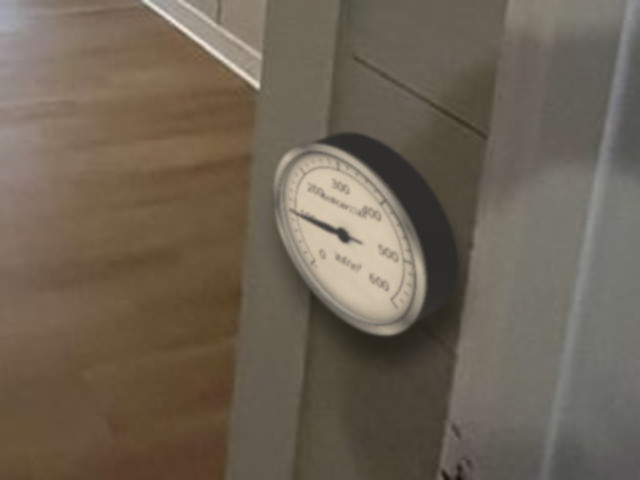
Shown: **100** psi
